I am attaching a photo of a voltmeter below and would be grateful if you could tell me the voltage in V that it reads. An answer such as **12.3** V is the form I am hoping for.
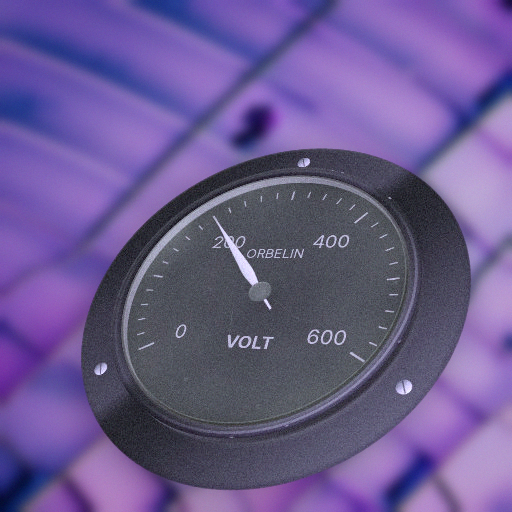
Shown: **200** V
